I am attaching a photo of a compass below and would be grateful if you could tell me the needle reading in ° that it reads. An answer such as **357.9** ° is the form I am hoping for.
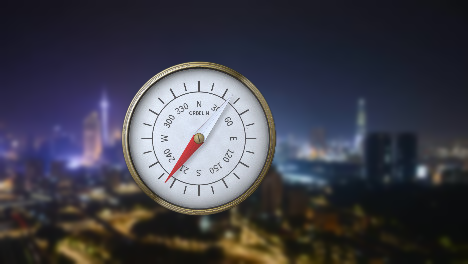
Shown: **217.5** °
